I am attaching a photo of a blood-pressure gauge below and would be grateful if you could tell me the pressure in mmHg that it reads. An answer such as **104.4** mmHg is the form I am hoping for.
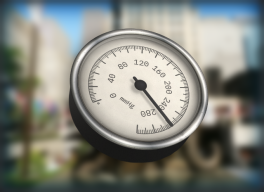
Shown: **260** mmHg
